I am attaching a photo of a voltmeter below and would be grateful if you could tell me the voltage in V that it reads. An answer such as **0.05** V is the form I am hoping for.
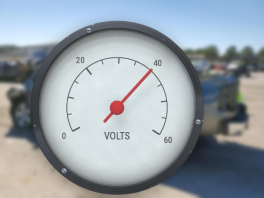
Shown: **40** V
